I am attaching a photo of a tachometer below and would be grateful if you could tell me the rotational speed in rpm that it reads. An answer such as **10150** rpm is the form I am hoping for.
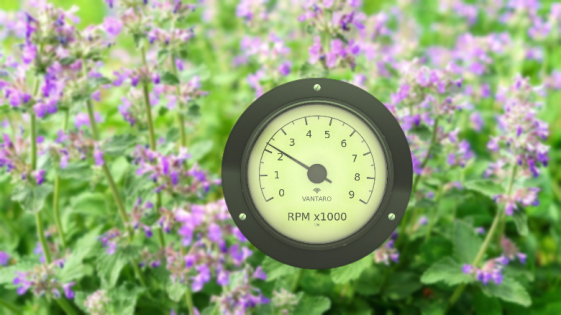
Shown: **2250** rpm
